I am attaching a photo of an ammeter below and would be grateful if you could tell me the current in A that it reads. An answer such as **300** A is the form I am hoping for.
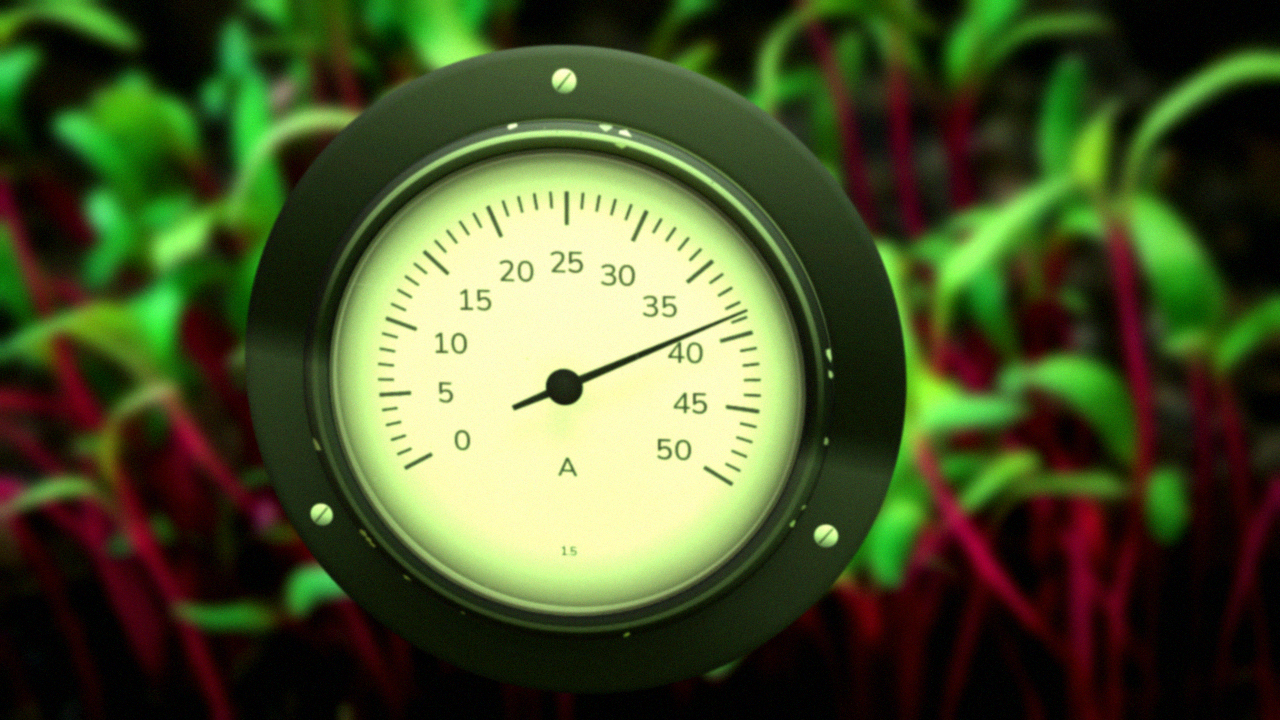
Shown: **38.5** A
